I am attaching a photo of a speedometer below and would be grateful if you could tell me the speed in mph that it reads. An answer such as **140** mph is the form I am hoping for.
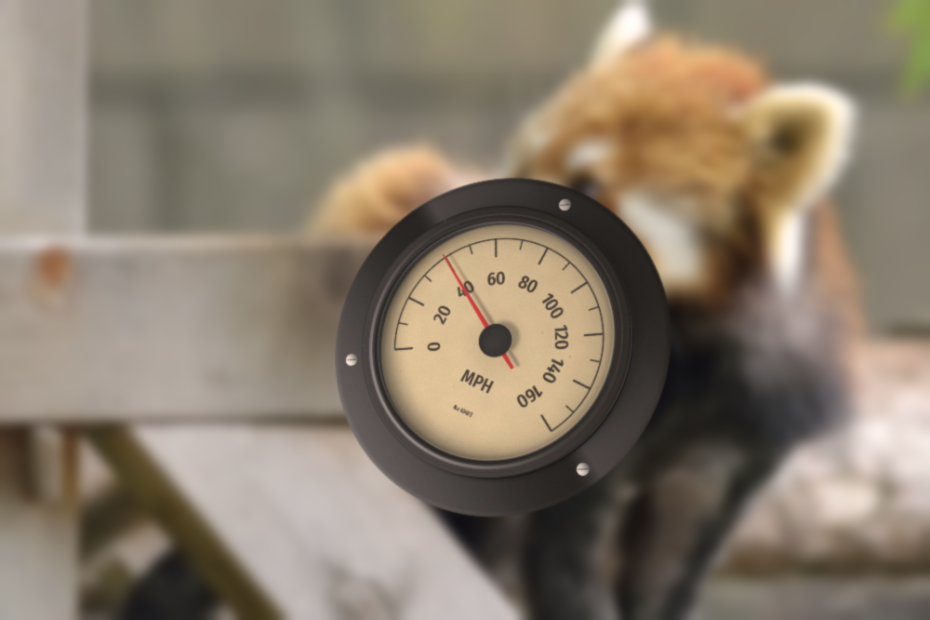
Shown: **40** mph
